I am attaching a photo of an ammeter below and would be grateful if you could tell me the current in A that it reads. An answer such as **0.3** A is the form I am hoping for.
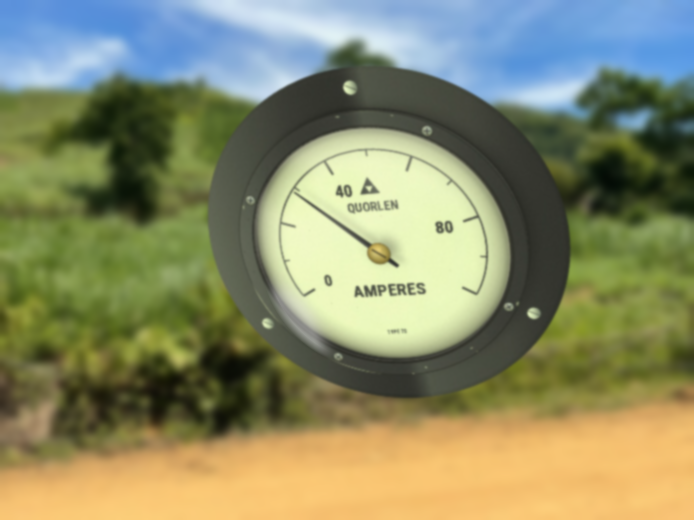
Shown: **30** A
